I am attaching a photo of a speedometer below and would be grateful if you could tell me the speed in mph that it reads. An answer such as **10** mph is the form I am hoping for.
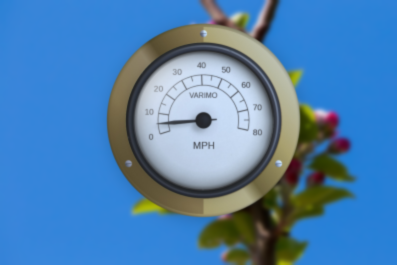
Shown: **5** mph
